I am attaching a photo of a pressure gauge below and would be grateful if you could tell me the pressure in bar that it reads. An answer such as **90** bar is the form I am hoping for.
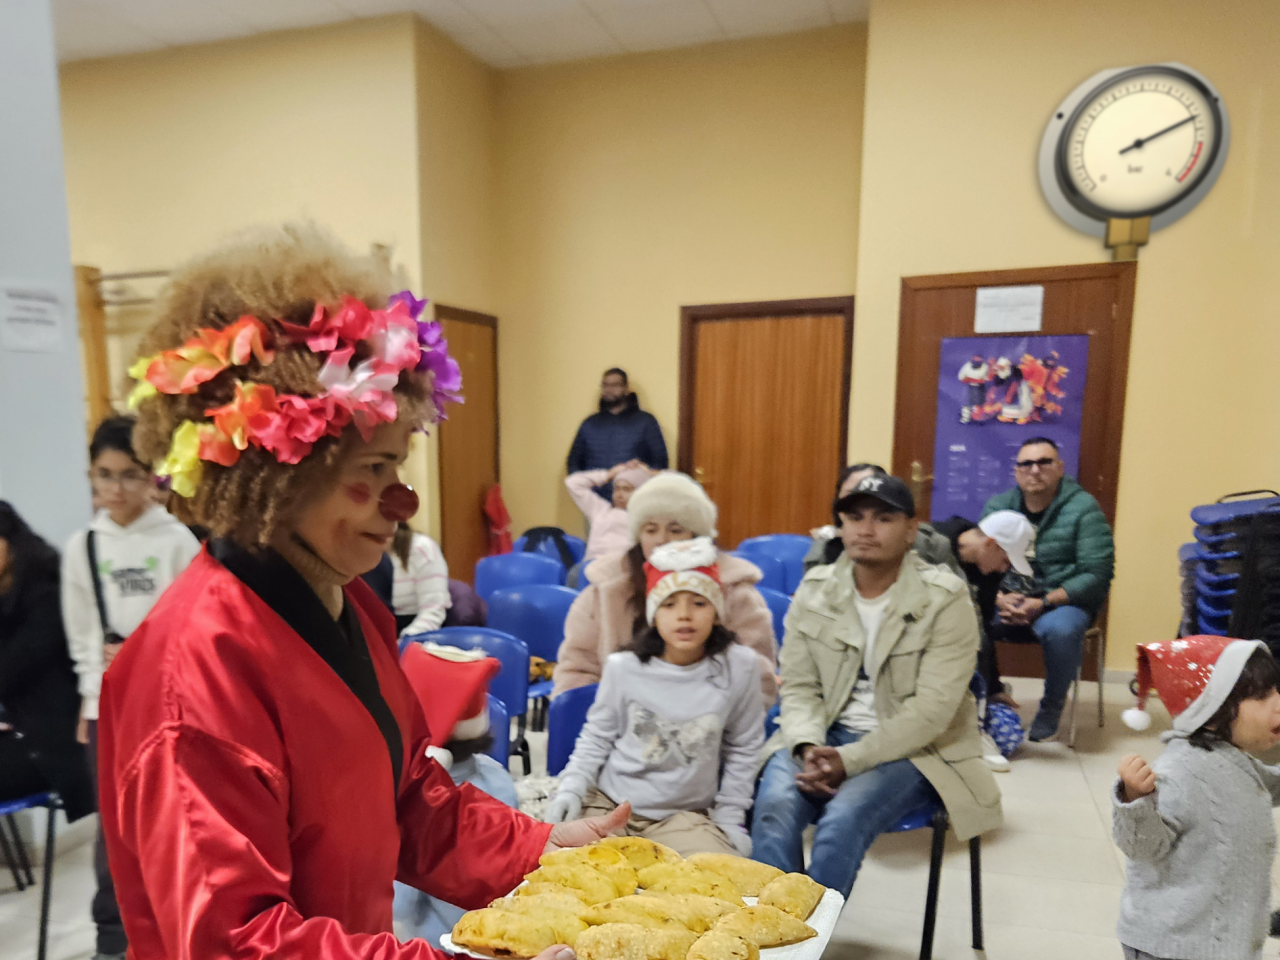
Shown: **3** bar
